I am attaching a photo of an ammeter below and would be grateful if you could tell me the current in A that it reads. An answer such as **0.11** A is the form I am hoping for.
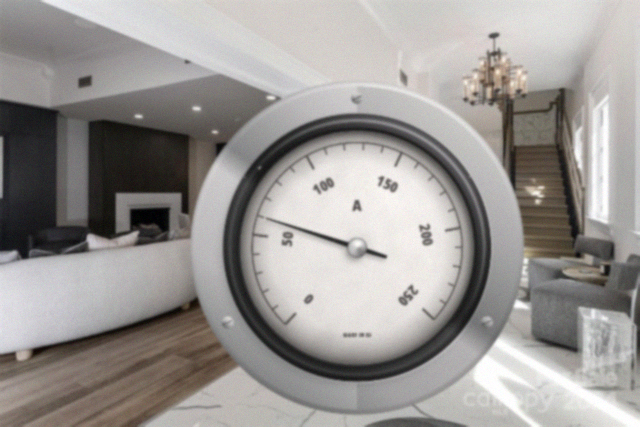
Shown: **60** A
